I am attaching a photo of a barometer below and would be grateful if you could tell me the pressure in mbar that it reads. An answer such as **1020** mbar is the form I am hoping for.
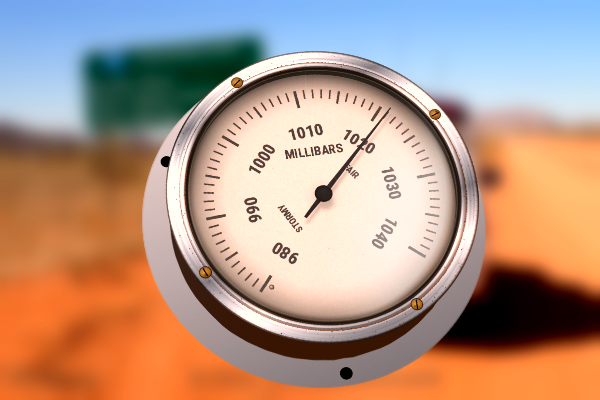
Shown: **1021** mbar
